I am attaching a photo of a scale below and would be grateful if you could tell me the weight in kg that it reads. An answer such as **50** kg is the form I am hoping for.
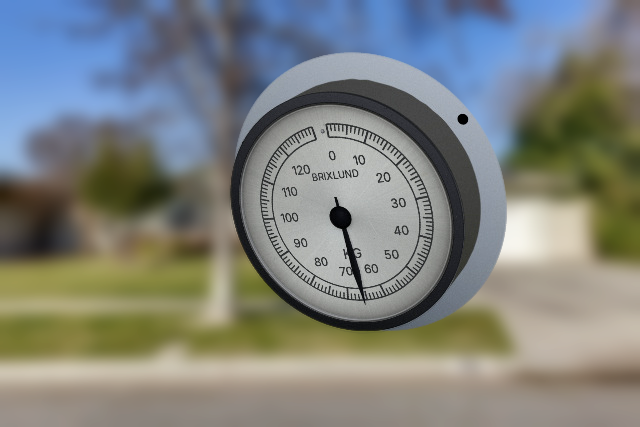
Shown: **65** kg
